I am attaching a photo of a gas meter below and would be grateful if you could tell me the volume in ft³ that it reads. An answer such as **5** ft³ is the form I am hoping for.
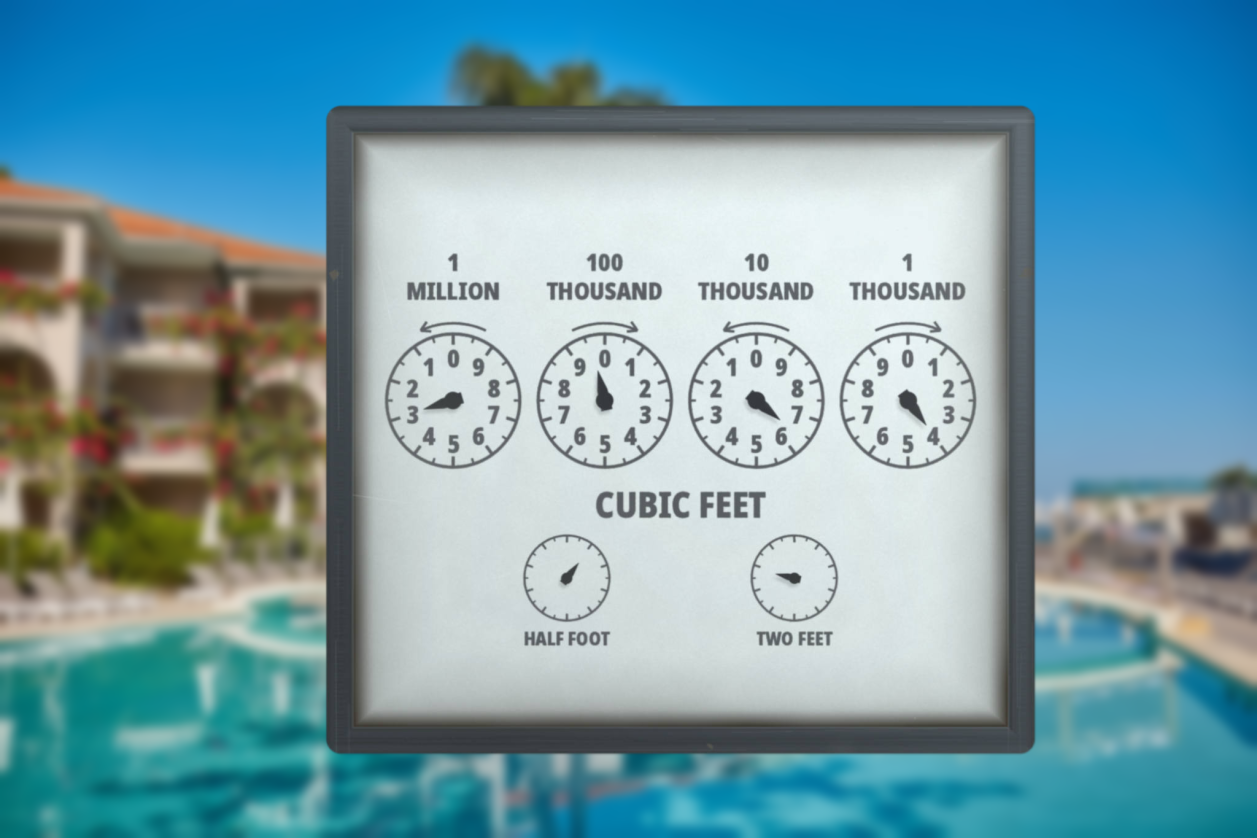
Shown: **296400** ft³
